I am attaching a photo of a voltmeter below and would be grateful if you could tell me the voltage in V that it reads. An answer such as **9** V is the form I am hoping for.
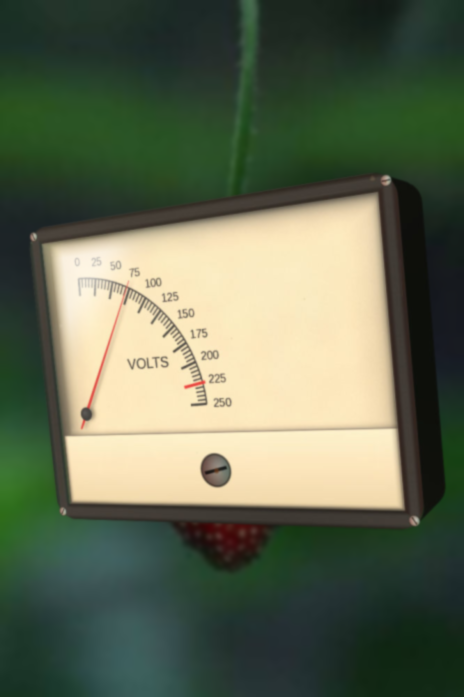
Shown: **75** V
